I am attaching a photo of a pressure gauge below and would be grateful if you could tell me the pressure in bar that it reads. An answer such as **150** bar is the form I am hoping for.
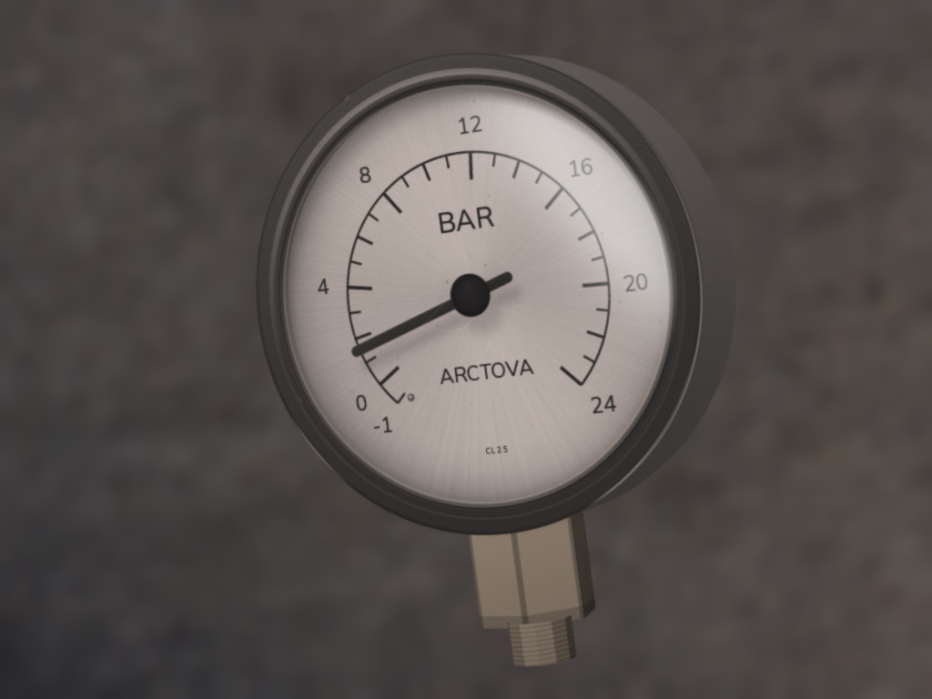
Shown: **1.5** bar
